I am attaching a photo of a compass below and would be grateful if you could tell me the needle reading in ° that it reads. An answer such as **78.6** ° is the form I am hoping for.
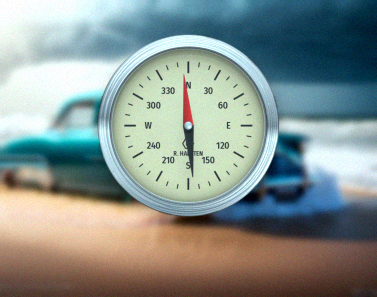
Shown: **355** °
